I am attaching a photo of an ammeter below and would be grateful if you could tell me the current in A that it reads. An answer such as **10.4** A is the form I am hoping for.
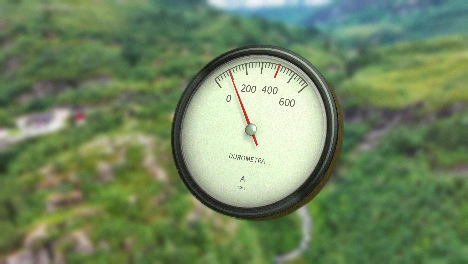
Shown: **100** A
